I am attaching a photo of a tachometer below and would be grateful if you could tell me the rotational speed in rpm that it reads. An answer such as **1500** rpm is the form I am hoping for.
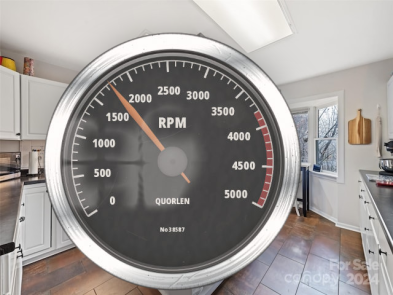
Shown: **1750** rpm
